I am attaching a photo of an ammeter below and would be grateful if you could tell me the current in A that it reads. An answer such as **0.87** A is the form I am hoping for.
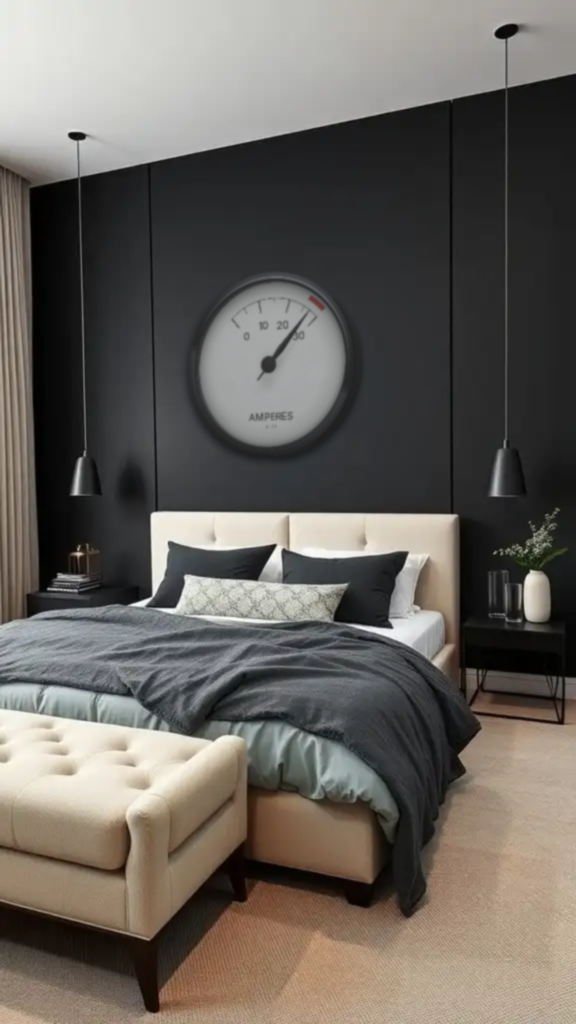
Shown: **27.5** A
